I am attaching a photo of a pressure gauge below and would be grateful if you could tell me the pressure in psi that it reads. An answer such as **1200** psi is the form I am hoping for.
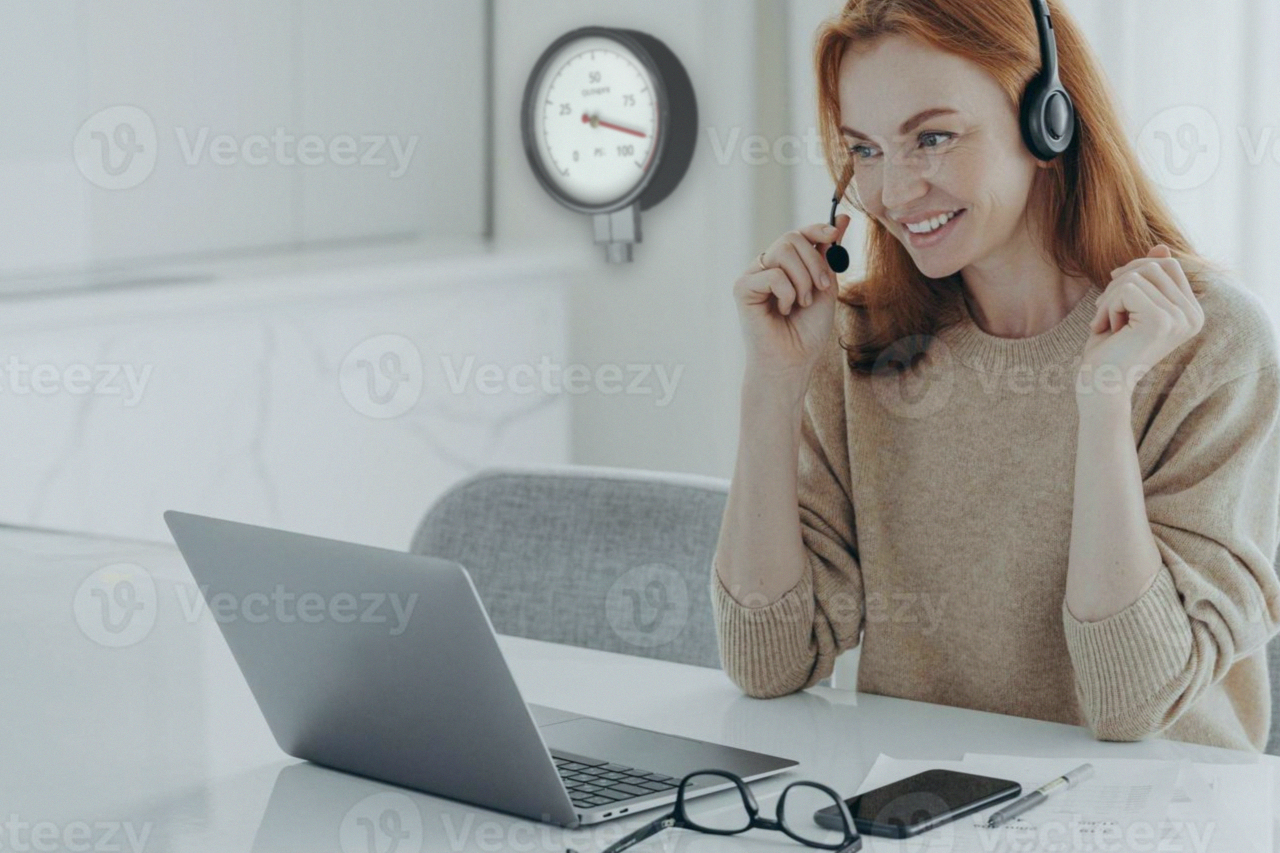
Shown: **90** psi
